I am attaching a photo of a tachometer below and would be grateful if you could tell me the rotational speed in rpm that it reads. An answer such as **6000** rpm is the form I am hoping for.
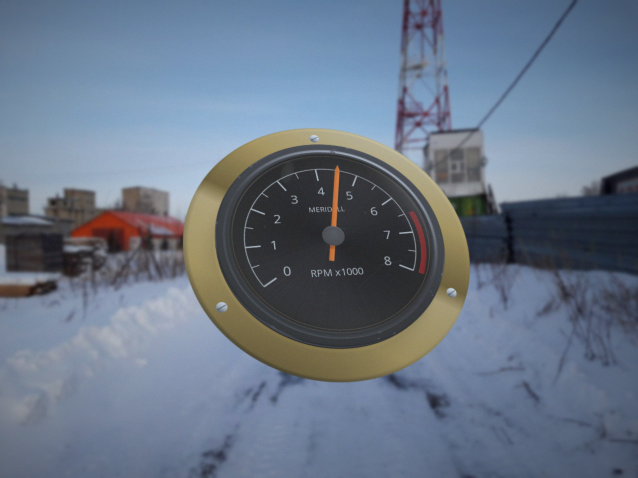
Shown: **4500** rpm
